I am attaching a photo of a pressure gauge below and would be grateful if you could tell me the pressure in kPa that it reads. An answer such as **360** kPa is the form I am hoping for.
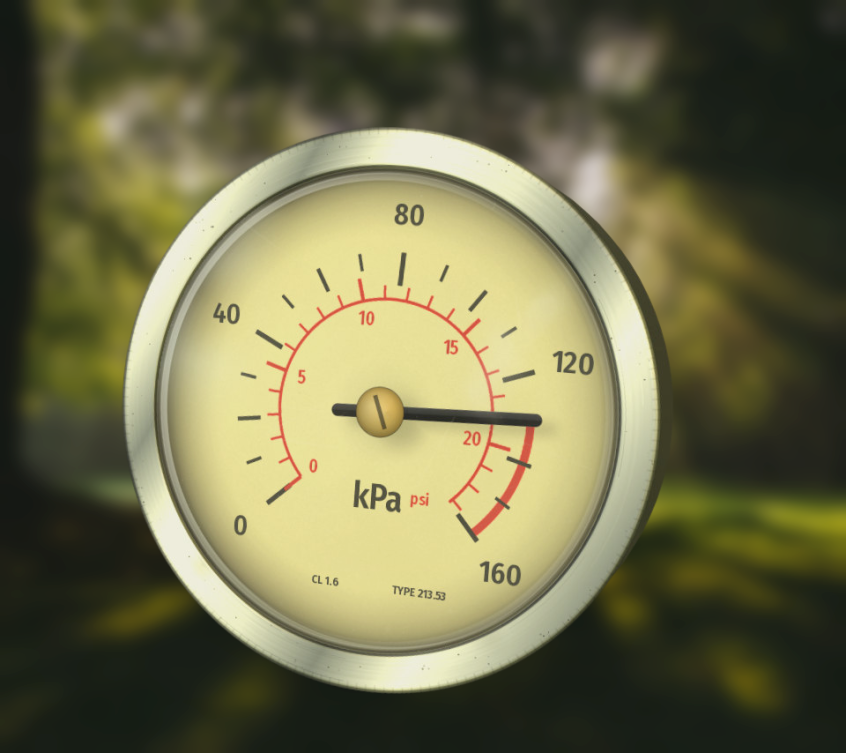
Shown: **130** kPa
